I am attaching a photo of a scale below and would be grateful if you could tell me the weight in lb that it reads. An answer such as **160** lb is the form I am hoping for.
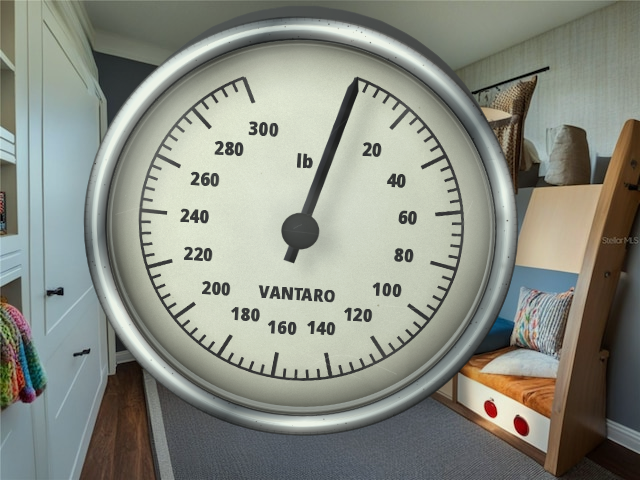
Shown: **0** lb
